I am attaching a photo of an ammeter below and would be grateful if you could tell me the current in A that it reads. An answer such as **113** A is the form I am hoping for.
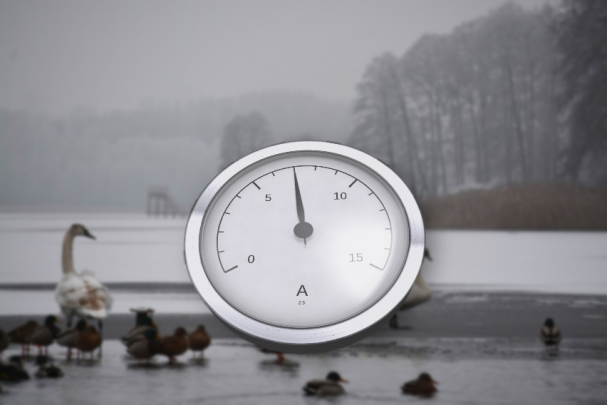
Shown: **7** A
